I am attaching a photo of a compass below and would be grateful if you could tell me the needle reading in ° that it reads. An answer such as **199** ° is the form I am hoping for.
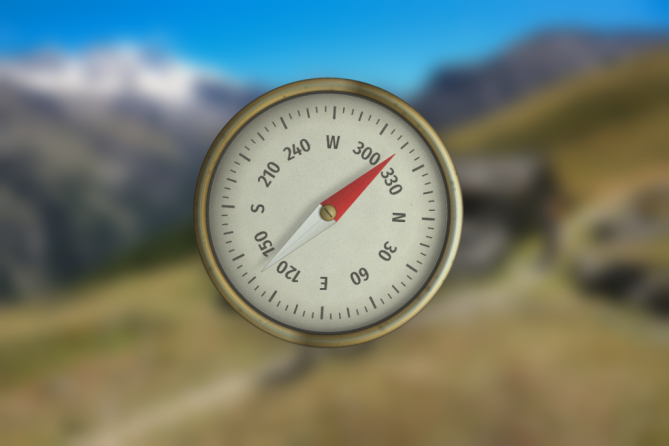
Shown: **315** °
